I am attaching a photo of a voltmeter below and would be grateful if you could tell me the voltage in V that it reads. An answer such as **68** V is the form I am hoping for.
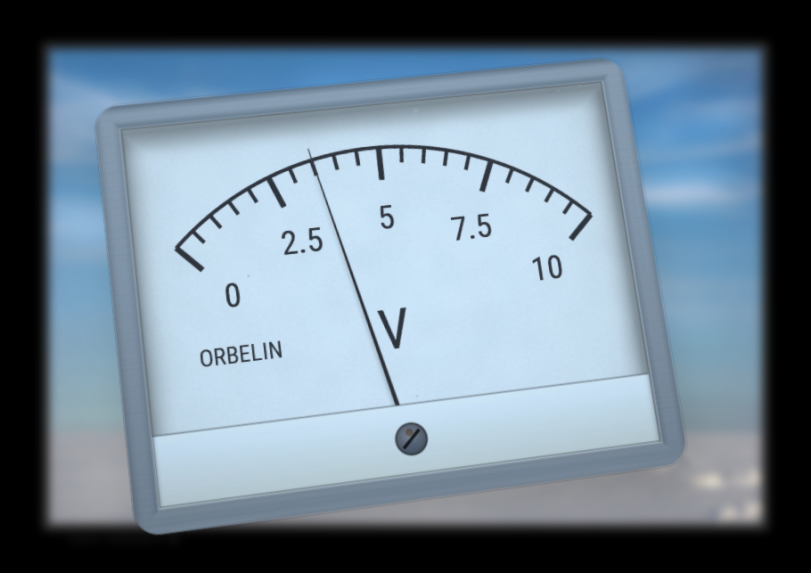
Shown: **3.5** V
